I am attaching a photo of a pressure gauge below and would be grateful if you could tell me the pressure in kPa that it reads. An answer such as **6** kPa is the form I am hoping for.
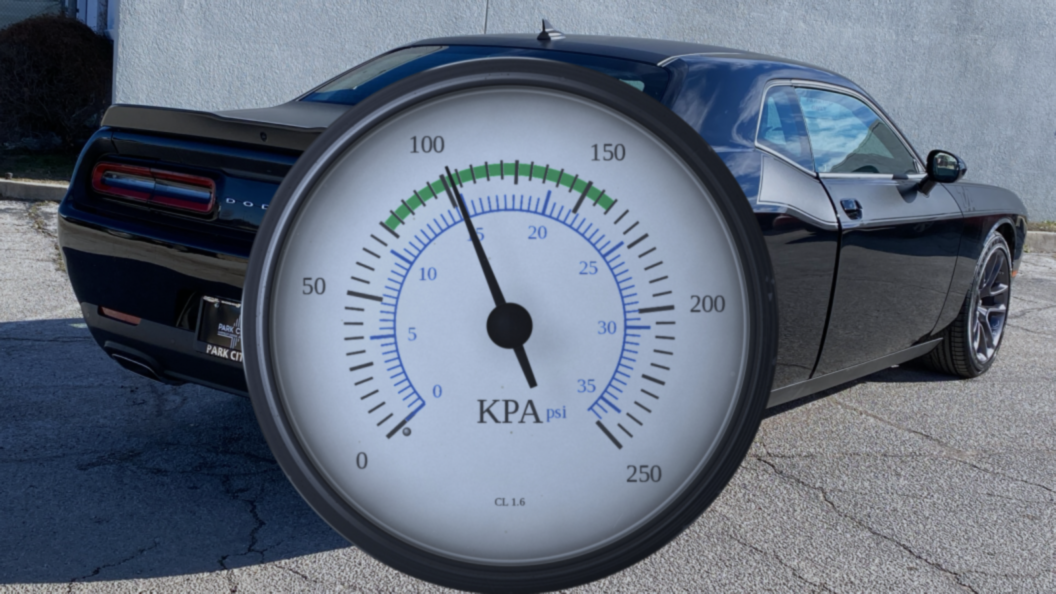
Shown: **102.5** kPa
